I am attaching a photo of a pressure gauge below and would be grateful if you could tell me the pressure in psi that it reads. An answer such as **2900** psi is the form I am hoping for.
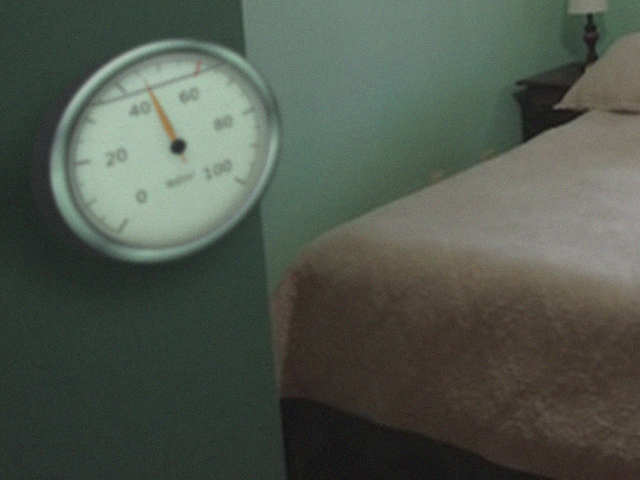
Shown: **45** psi
